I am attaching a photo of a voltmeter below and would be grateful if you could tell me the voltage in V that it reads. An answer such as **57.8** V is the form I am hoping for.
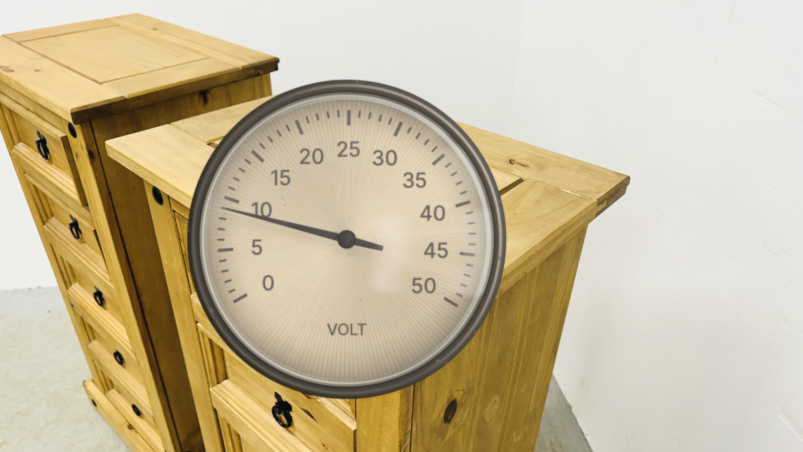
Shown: **9** V
